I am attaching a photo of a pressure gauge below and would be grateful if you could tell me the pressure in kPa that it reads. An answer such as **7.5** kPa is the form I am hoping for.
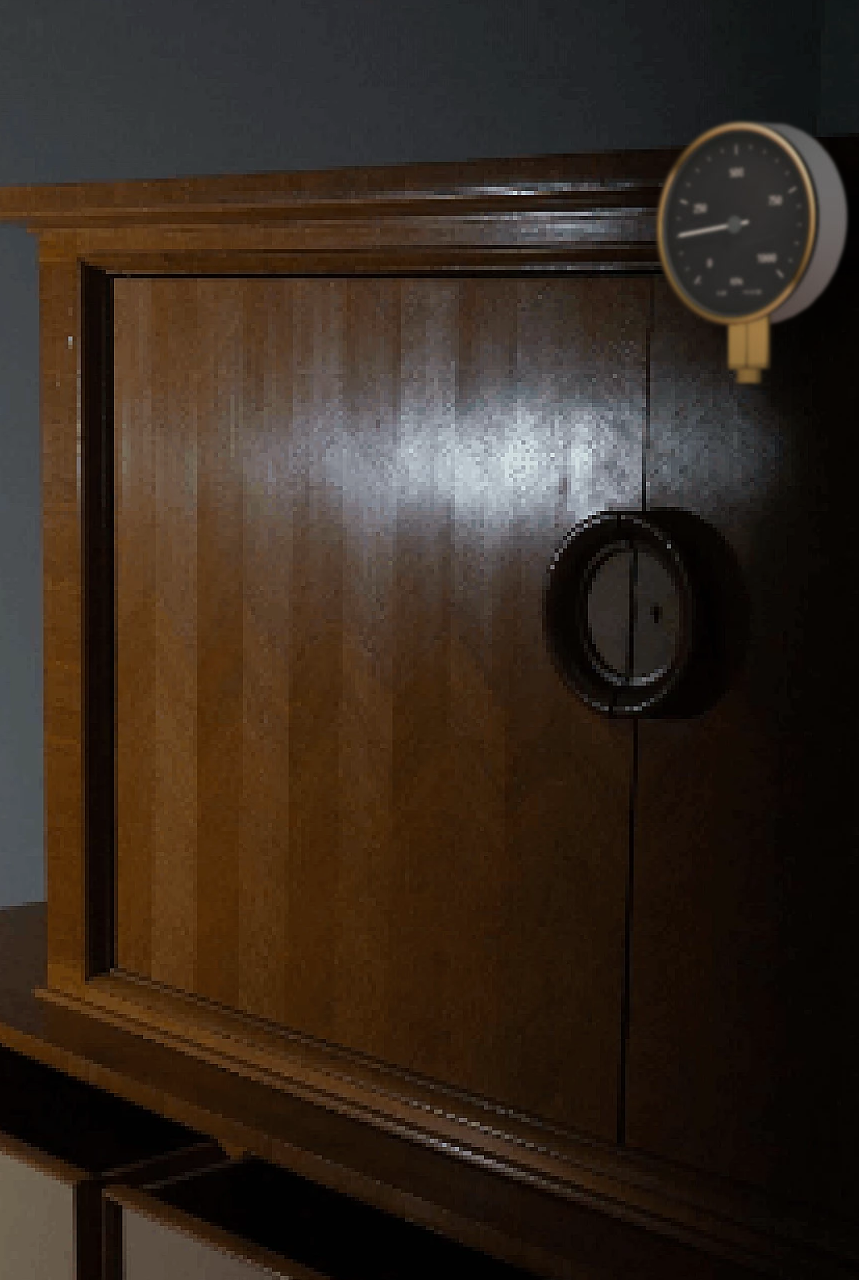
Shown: **150** kPa
